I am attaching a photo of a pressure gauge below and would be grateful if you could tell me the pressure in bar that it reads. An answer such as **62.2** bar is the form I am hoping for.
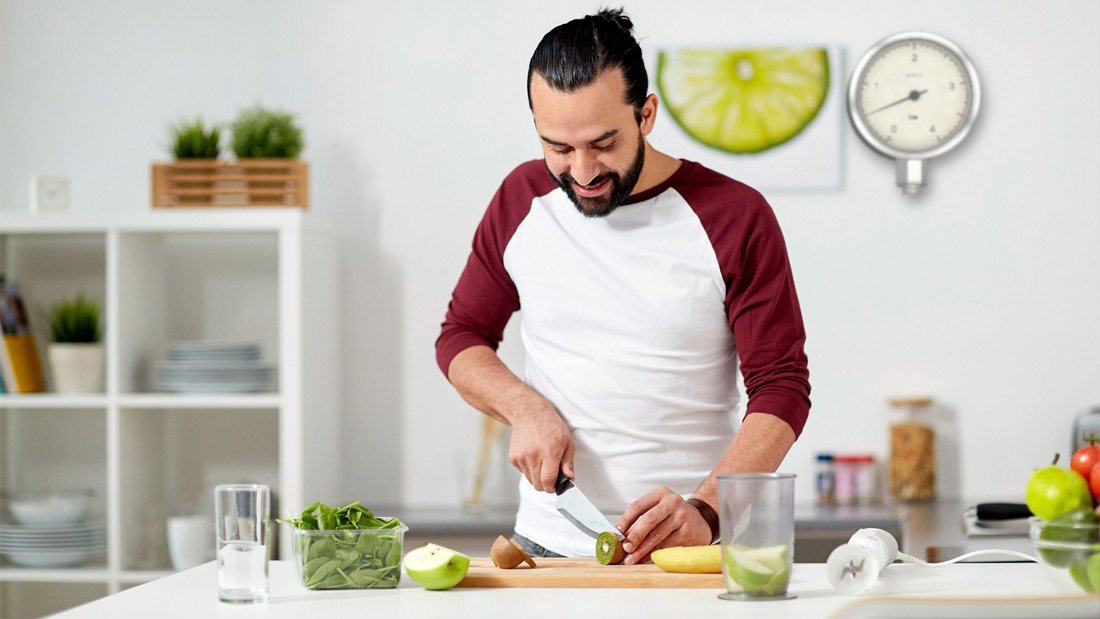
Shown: **0.5** bar
